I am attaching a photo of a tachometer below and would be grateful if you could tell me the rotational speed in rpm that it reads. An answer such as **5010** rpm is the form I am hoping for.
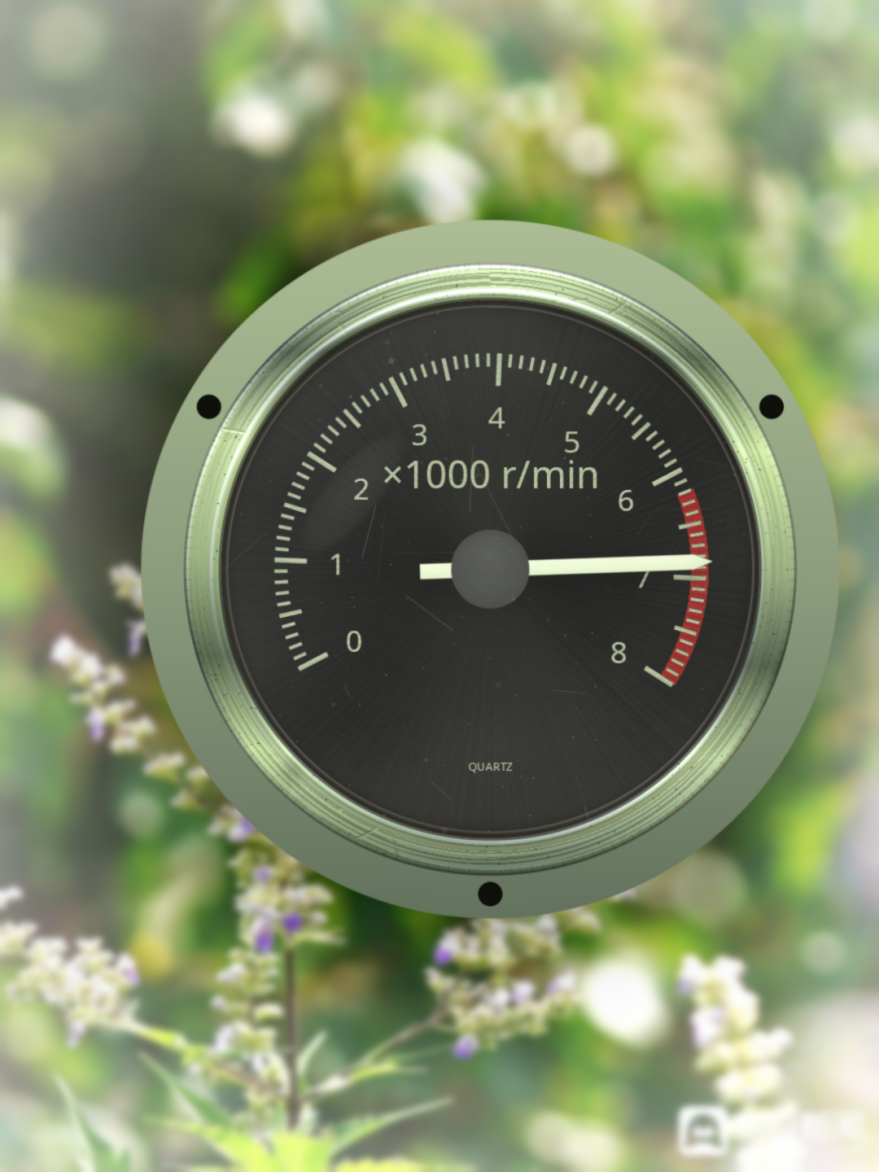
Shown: **6850** rpm
